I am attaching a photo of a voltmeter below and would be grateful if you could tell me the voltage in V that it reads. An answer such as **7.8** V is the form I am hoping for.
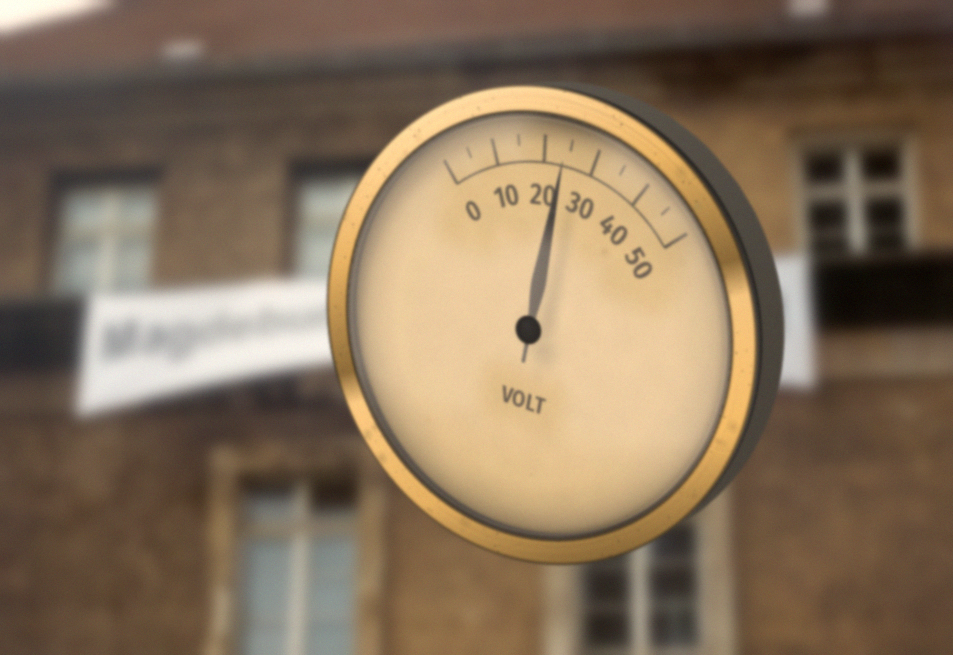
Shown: **25** V
